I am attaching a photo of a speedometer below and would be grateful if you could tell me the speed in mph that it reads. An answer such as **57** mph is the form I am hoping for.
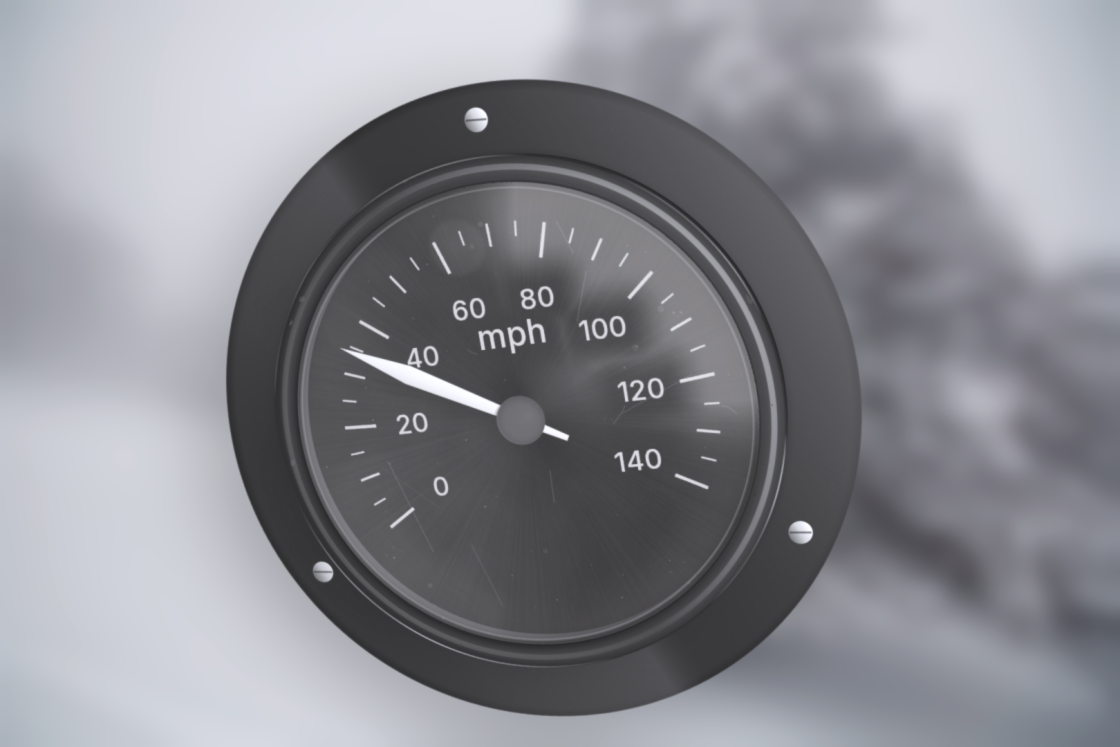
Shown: **35** mph
